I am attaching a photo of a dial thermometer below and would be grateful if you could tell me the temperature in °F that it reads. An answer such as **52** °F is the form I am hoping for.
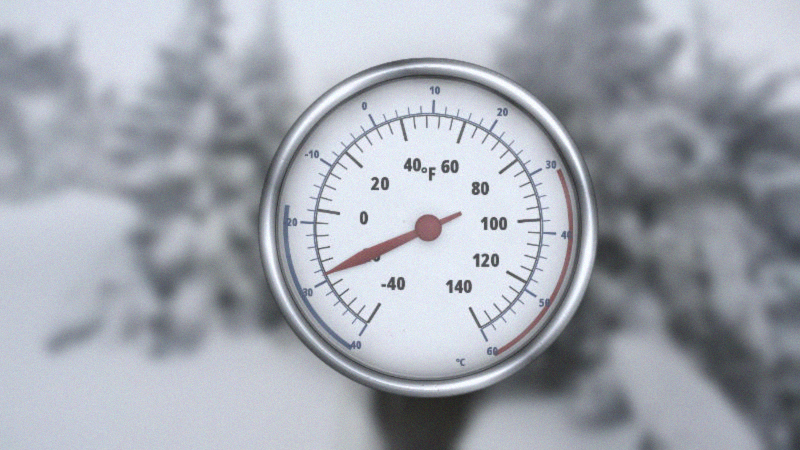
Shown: **-20** °F
